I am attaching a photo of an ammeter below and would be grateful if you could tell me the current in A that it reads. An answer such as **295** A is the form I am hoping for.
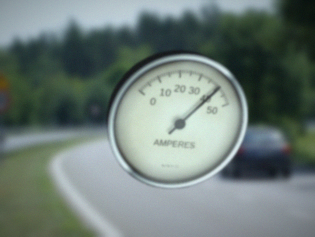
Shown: **40** A
